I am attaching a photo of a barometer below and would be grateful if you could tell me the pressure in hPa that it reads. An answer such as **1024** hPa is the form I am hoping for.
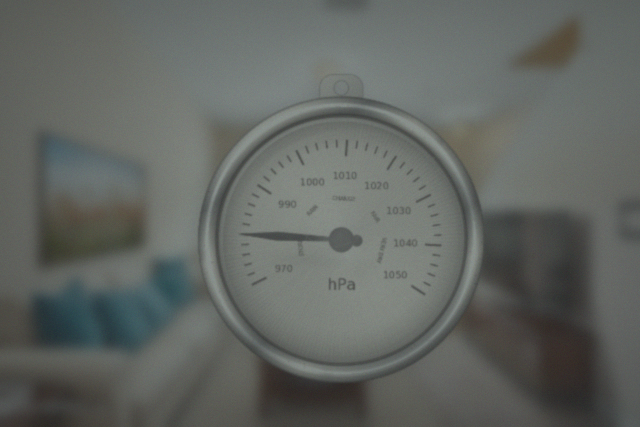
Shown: **980** hPa
